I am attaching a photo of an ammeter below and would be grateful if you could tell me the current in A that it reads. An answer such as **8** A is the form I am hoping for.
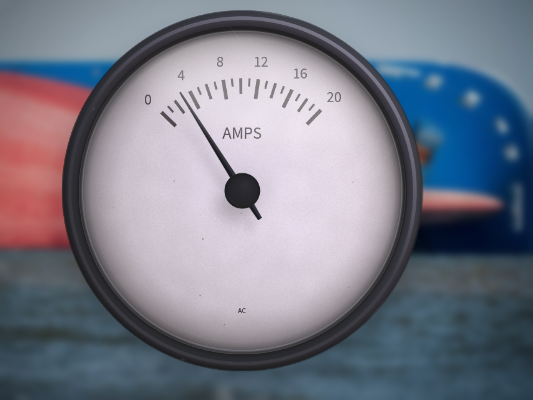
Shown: **3** A
